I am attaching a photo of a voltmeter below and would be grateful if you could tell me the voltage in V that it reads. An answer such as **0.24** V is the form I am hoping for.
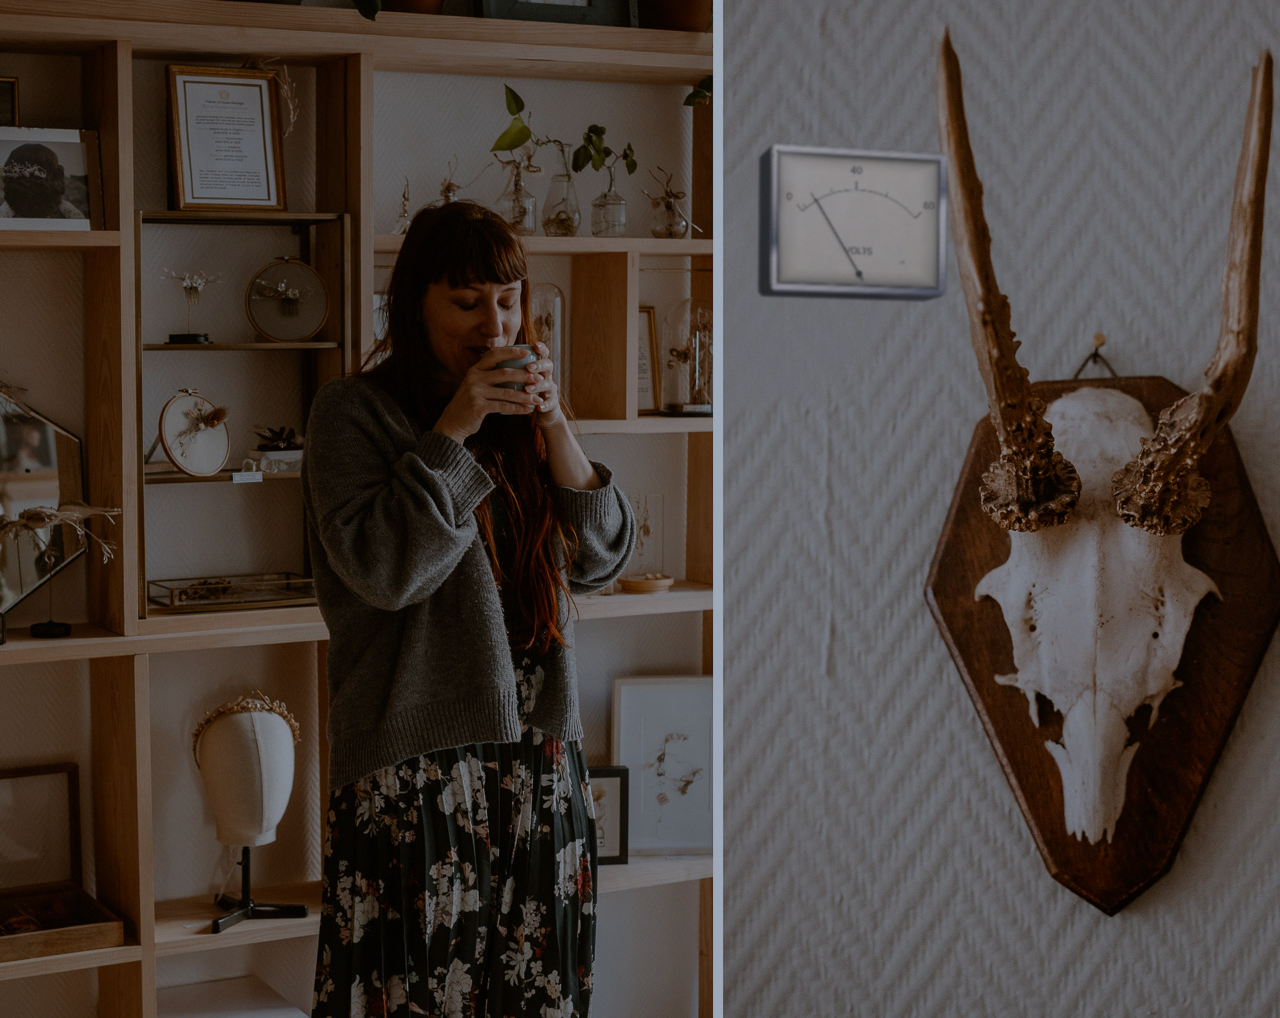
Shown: **20** V
